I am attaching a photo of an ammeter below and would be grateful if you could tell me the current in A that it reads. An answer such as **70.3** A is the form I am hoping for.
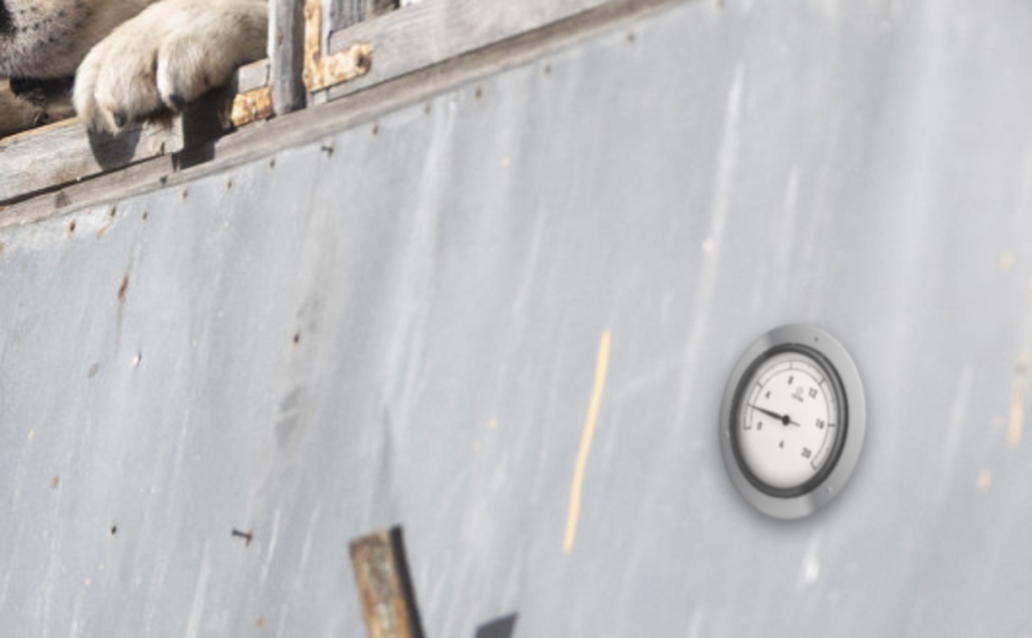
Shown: **2** A
